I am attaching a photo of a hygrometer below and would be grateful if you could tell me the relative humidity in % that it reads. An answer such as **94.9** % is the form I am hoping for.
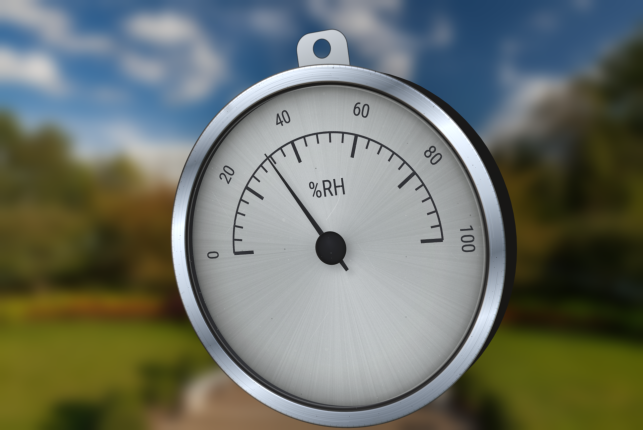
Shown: **32** %
